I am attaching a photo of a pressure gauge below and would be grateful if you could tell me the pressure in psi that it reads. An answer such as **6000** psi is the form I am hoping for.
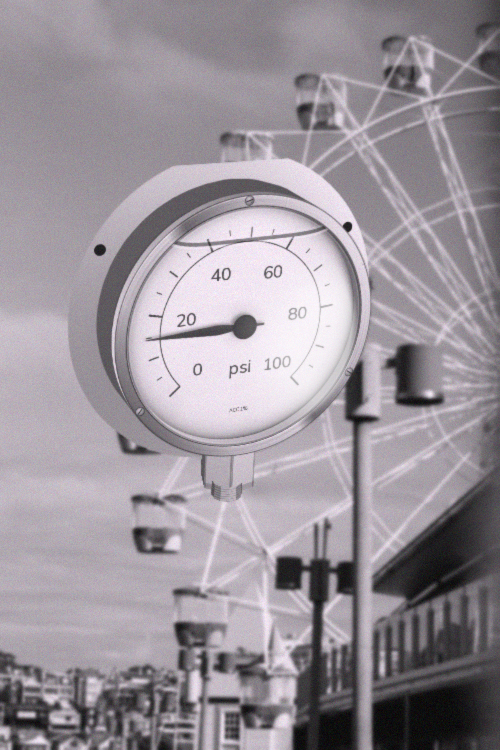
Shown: **15** psi
